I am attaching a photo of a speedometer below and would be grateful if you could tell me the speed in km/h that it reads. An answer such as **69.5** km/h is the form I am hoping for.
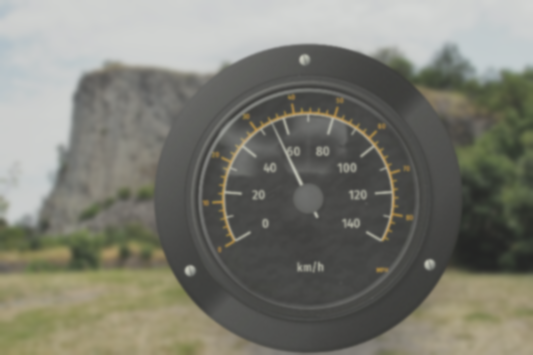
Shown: **55** km/h
